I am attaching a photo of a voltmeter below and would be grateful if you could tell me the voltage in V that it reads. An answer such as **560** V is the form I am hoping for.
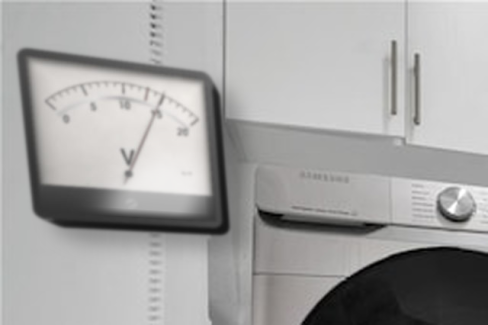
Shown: **15** V
